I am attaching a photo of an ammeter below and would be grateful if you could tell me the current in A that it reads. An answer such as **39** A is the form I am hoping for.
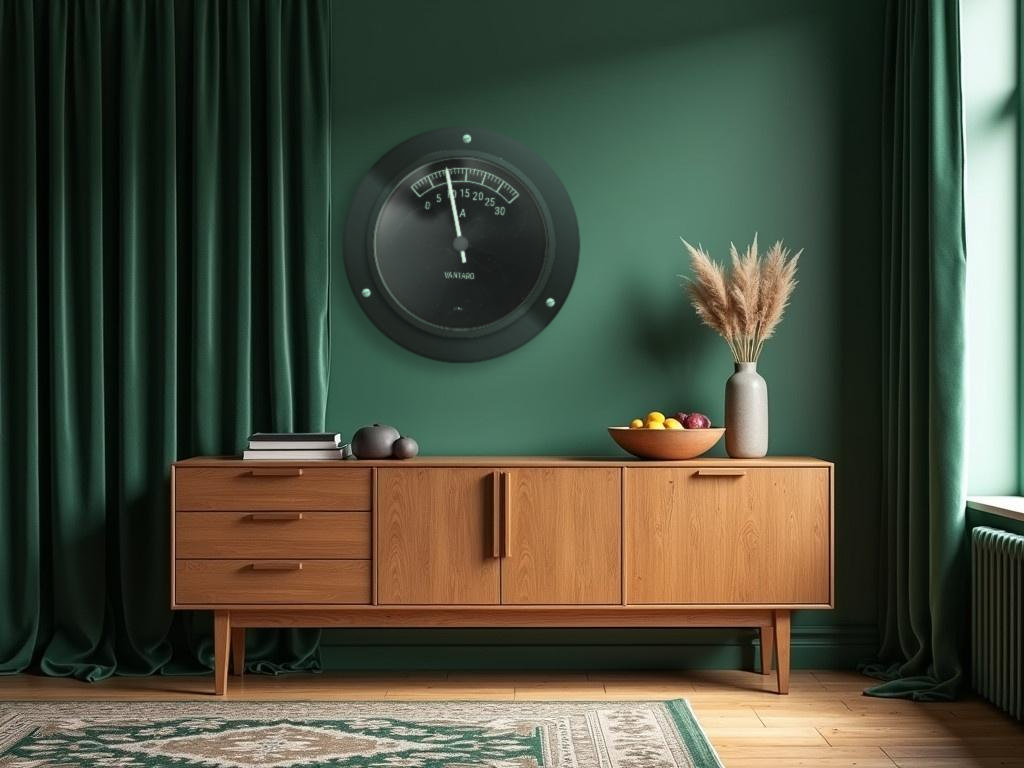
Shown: **10** A
